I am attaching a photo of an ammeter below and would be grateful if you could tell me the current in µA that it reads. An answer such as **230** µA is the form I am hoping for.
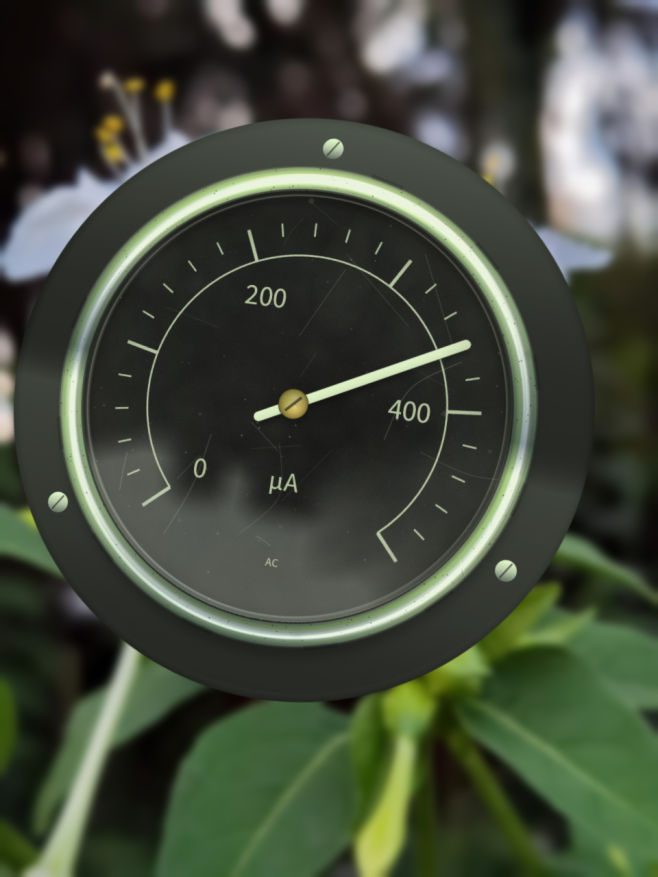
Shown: **360** µA
